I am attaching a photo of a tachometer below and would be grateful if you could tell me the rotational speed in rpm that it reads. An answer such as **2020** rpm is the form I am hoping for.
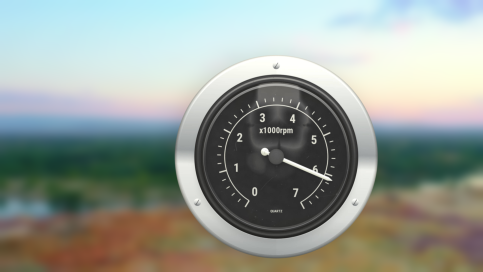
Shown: **6100** rpm
